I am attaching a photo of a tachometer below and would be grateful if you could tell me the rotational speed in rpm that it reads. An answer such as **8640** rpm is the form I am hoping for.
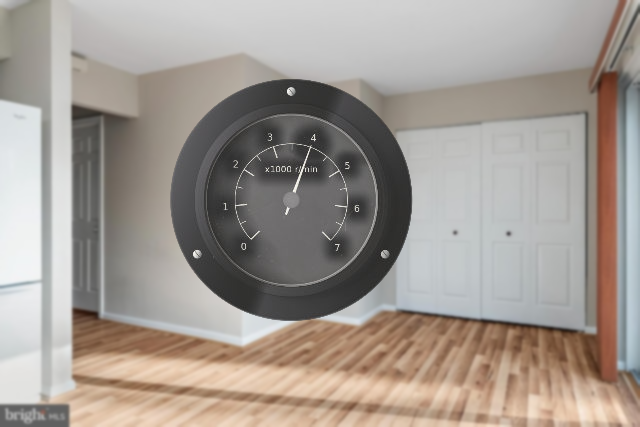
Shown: **4000** rpm
